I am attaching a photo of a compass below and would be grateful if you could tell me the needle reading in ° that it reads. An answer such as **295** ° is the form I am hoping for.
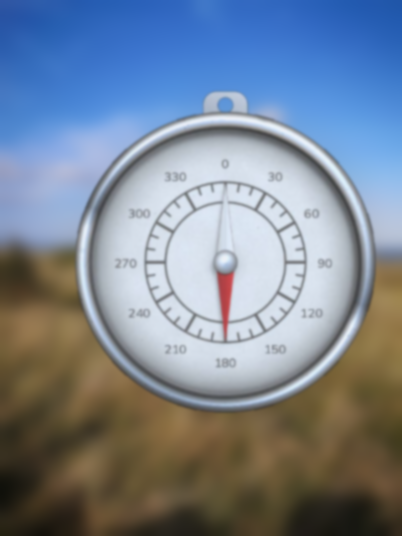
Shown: **180** °
